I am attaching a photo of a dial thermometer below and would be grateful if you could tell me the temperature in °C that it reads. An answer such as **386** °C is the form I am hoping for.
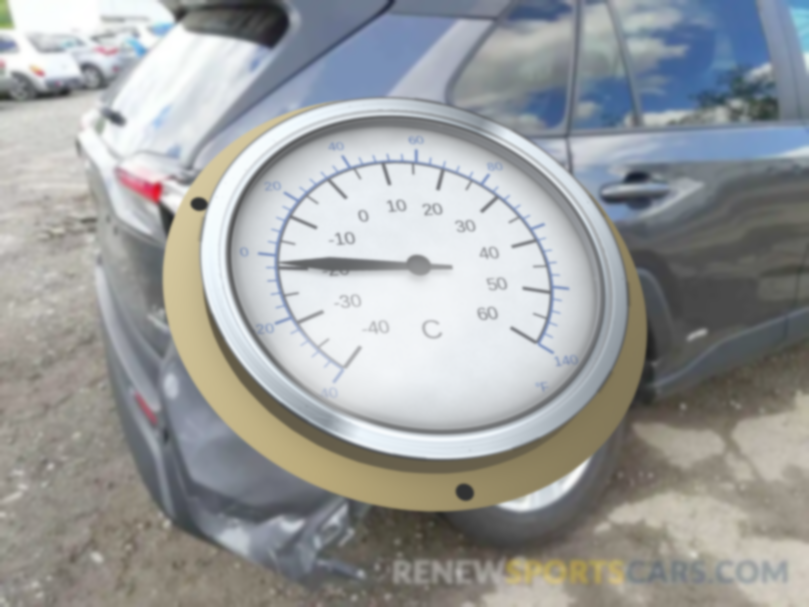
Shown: **-20** °C
